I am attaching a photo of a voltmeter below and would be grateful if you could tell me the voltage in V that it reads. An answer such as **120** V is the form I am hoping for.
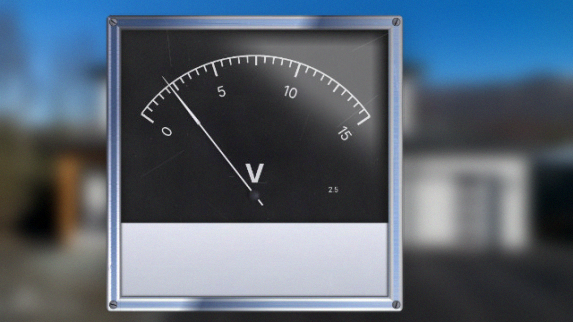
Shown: **2.25** V
